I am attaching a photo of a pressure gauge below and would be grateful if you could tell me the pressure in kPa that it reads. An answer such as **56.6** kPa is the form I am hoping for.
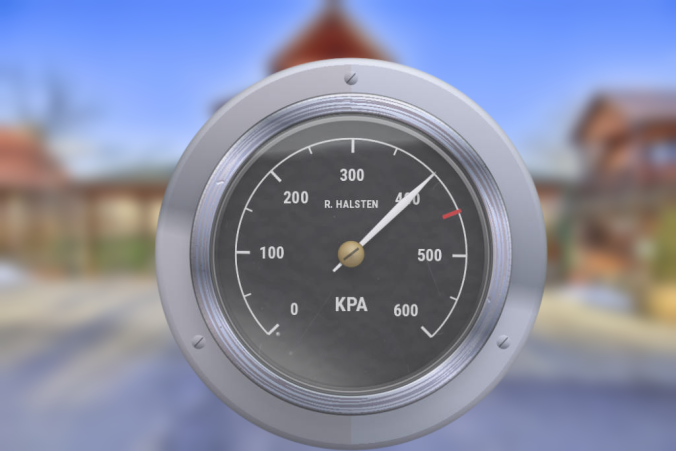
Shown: **400** kPa
